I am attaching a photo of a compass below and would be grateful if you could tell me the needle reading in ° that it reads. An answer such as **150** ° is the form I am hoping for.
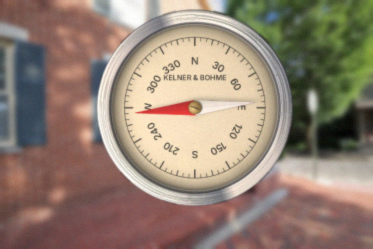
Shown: **265** °
